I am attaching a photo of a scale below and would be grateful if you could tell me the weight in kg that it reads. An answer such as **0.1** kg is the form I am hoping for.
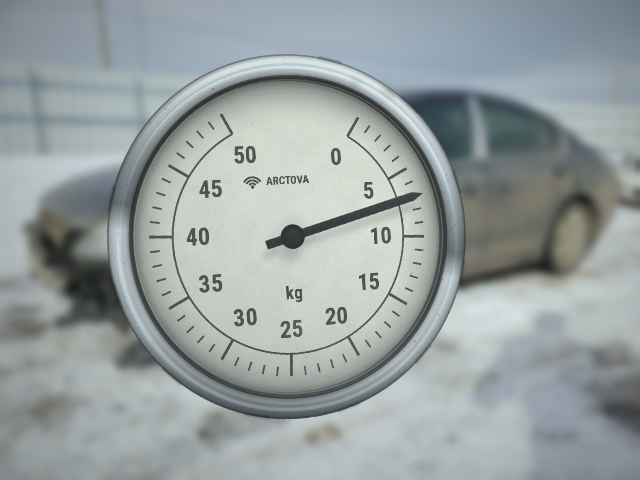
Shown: **7** kg
